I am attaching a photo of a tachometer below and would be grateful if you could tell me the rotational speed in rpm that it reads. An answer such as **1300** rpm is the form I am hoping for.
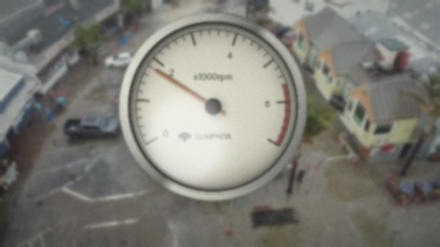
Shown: **1800** rpm
